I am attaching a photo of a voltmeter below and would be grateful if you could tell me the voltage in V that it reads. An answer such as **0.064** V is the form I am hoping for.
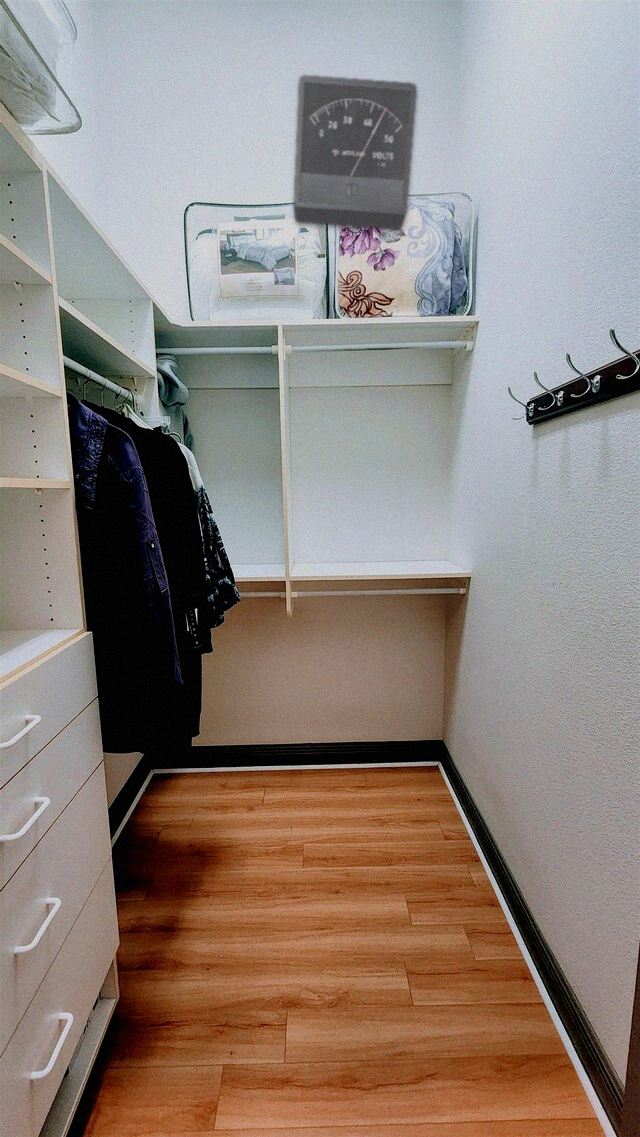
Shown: **44** V
